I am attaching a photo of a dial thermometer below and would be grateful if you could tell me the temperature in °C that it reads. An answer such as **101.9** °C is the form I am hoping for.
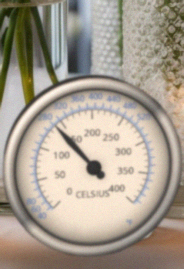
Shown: **140** °C
